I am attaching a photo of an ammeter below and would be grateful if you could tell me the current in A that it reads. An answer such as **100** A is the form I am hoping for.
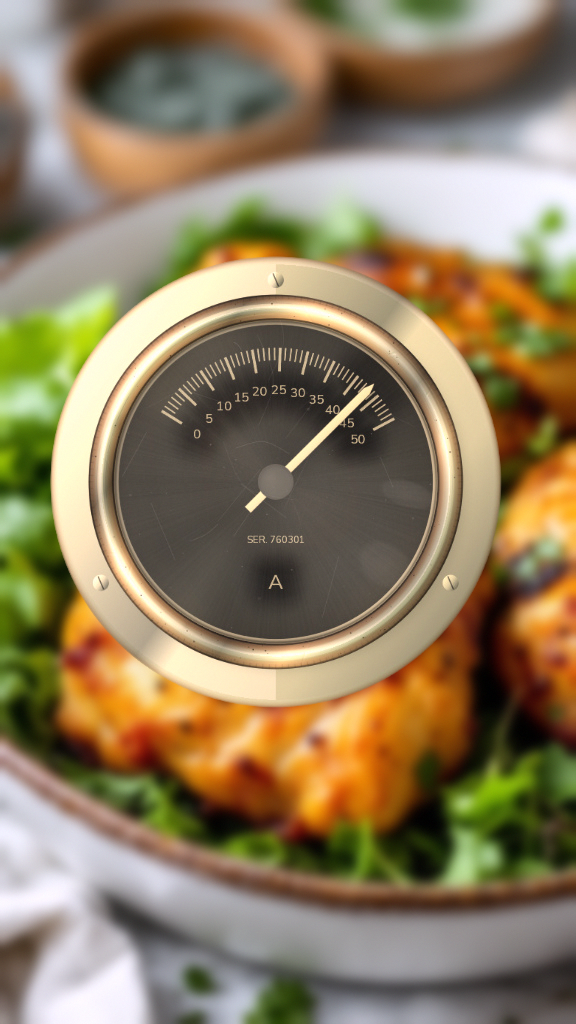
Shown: **43** A
